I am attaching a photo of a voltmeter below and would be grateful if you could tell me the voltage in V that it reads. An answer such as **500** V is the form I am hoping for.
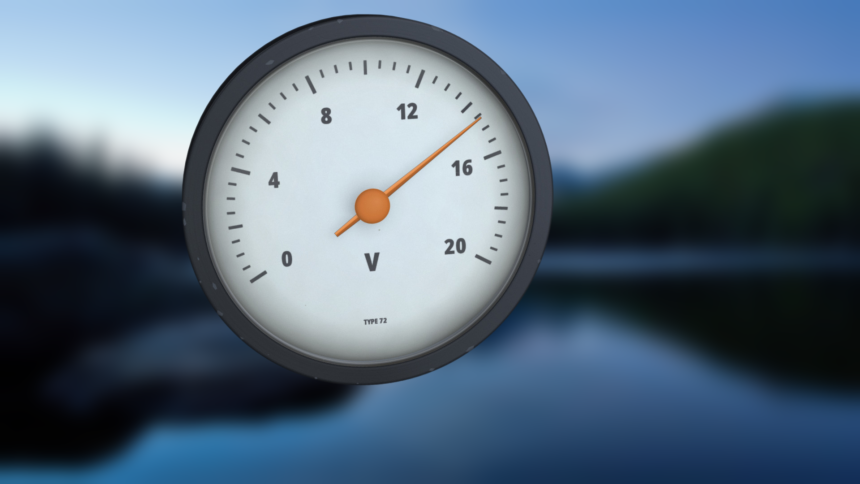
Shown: **14.5** V
